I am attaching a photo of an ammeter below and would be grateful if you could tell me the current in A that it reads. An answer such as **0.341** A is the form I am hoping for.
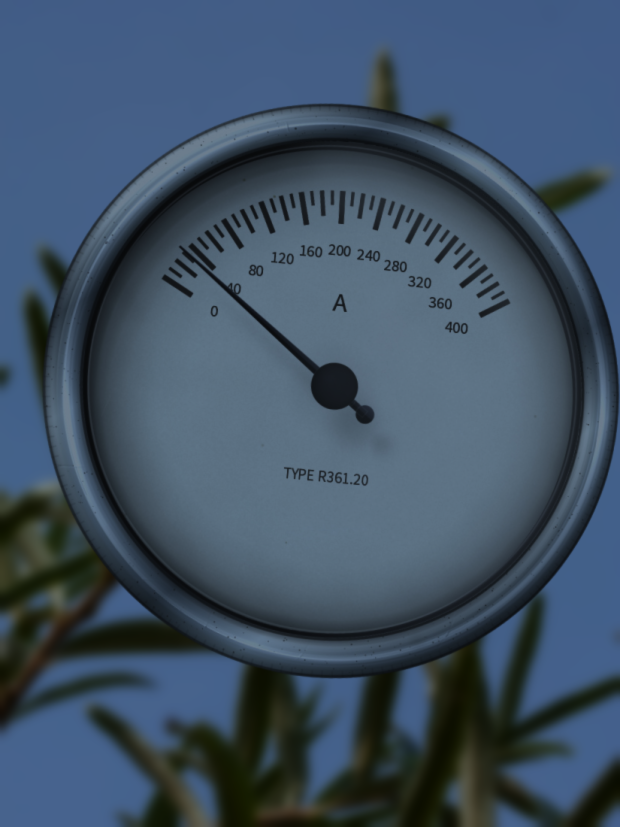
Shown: **30** A
